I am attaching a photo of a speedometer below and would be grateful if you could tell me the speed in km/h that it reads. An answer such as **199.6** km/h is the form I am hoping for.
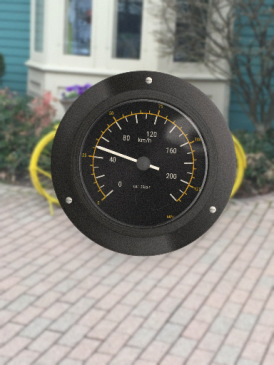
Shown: **50** km/h
